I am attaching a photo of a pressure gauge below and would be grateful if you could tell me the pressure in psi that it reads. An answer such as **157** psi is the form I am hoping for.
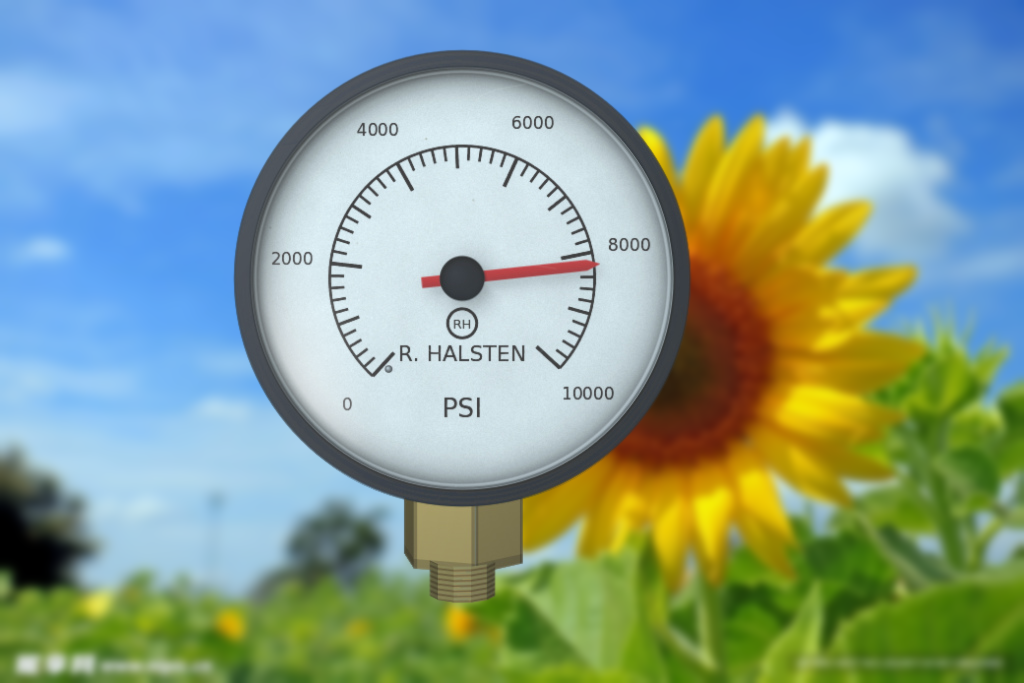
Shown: **8200** psi
